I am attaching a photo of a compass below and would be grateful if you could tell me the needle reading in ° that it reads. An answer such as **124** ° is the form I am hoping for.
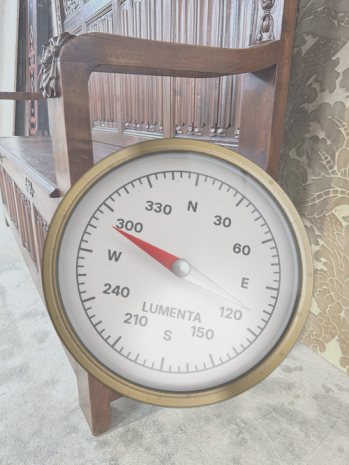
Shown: **290** °
